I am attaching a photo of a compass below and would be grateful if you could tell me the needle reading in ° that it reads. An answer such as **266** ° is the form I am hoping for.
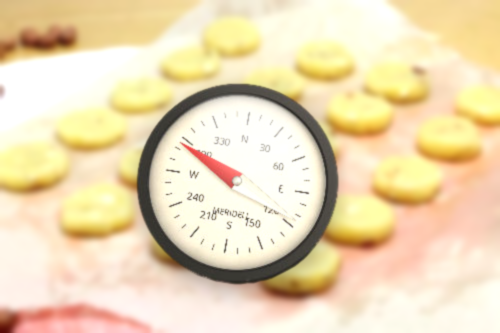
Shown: **295** °
